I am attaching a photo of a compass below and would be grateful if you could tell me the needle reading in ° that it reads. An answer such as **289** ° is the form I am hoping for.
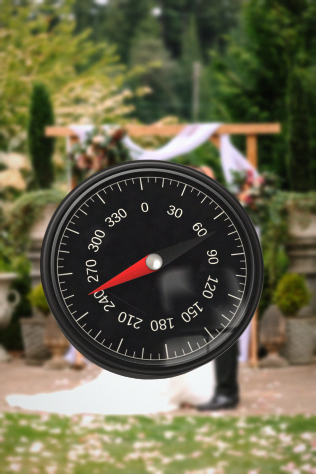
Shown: **250** °
